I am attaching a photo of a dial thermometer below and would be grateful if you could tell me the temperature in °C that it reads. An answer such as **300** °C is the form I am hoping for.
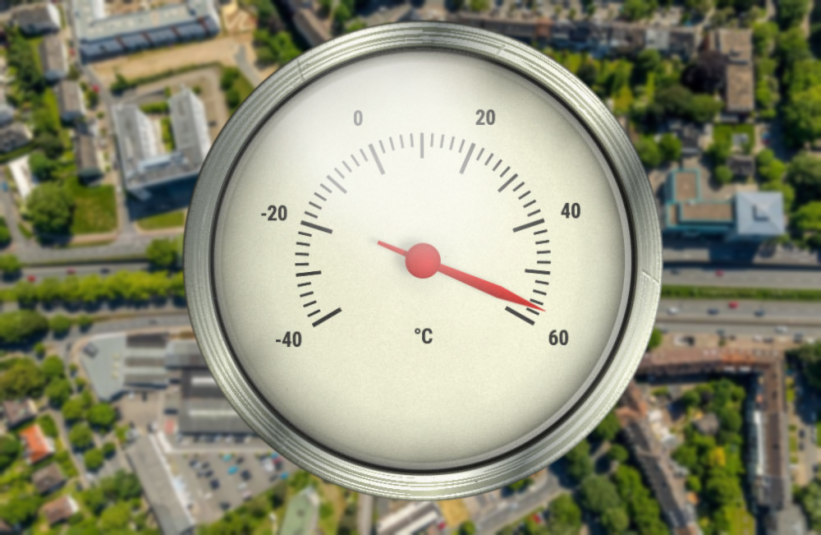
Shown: **57** °C
